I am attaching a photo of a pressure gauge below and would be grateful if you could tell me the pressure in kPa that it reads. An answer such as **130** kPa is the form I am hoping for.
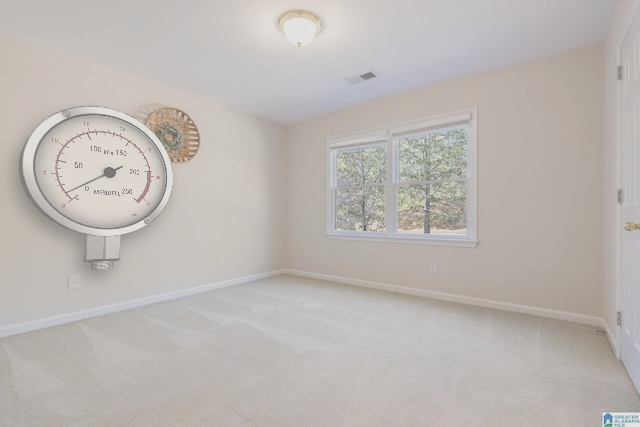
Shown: **10** kPa
